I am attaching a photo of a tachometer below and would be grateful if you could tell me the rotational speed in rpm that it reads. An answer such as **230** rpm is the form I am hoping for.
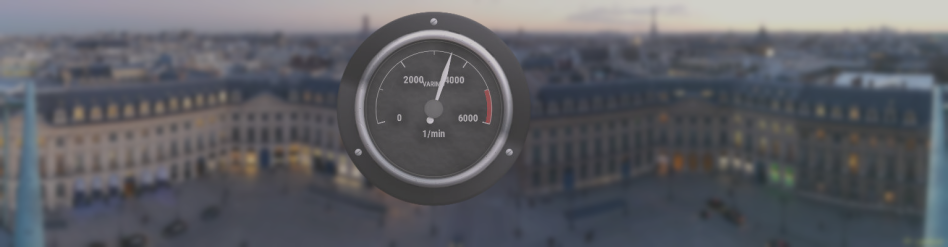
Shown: **3500** rpm
